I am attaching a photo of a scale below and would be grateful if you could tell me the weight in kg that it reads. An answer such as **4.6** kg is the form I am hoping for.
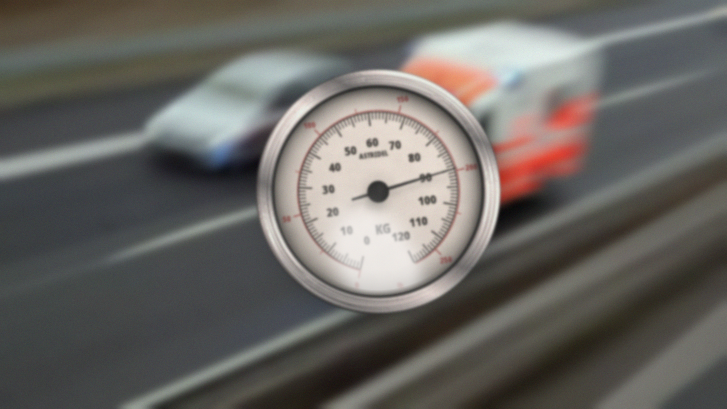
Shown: **90** kg
